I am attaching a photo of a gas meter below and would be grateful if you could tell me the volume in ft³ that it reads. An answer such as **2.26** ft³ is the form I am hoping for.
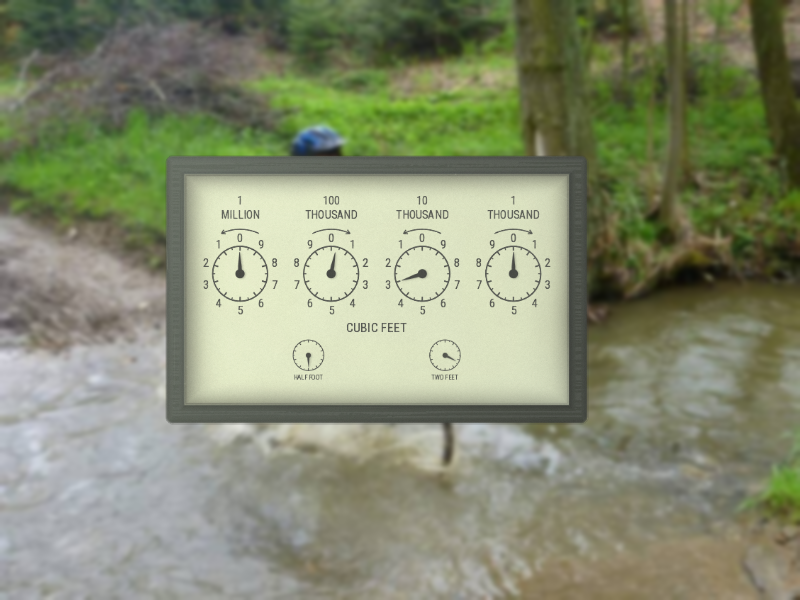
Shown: **3000** ft³
